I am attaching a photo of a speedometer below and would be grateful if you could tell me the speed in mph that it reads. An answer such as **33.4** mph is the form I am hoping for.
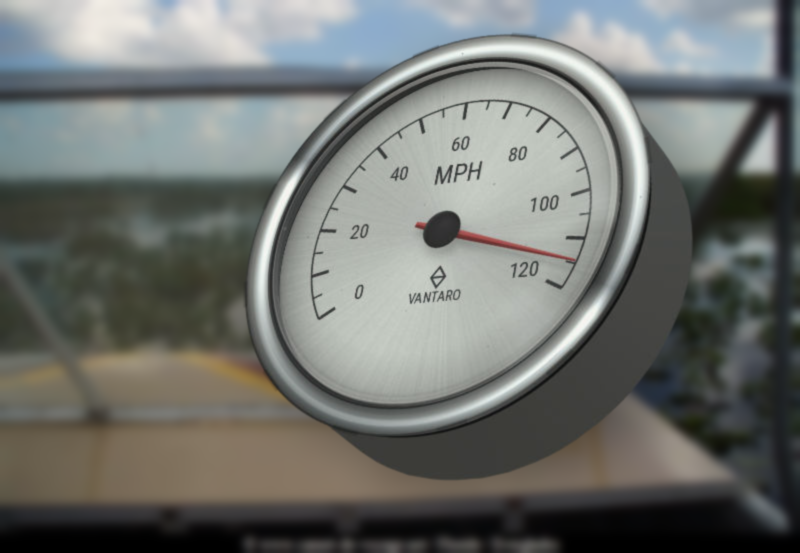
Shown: **115** mph
